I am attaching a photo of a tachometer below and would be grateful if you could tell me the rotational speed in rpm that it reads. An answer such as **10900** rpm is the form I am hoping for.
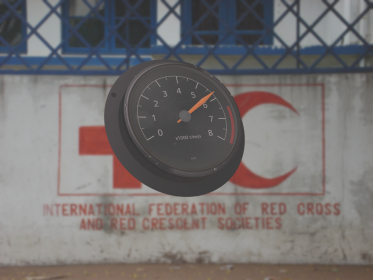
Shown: **5750** rpm
